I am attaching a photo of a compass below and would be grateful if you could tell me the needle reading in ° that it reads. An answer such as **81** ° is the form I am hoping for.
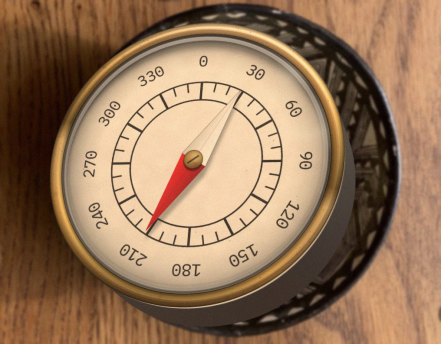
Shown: **210** °
